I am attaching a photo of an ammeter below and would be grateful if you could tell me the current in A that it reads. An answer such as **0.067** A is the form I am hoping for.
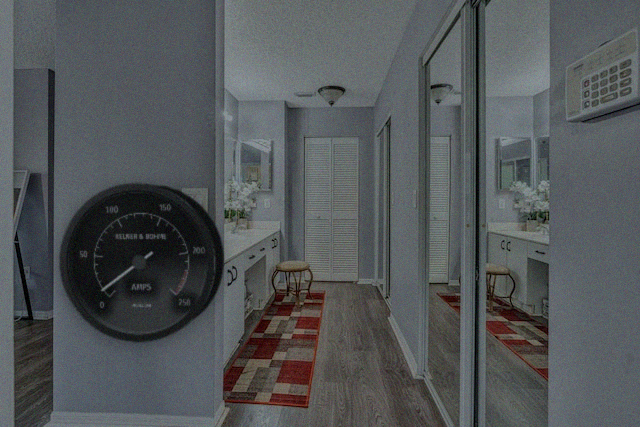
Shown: **10** A
